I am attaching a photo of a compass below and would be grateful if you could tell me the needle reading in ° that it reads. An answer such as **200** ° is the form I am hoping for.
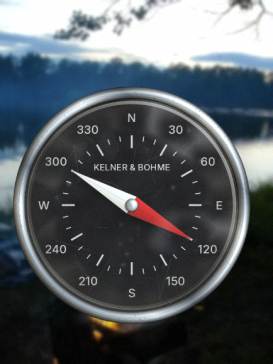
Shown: **120** °
